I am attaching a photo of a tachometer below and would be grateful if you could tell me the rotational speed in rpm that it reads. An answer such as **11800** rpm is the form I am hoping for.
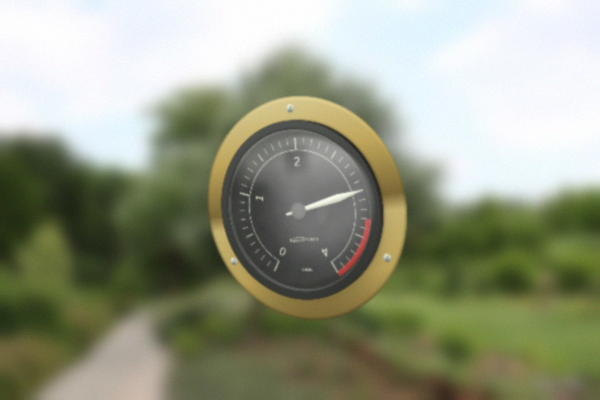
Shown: **3000** rpm
